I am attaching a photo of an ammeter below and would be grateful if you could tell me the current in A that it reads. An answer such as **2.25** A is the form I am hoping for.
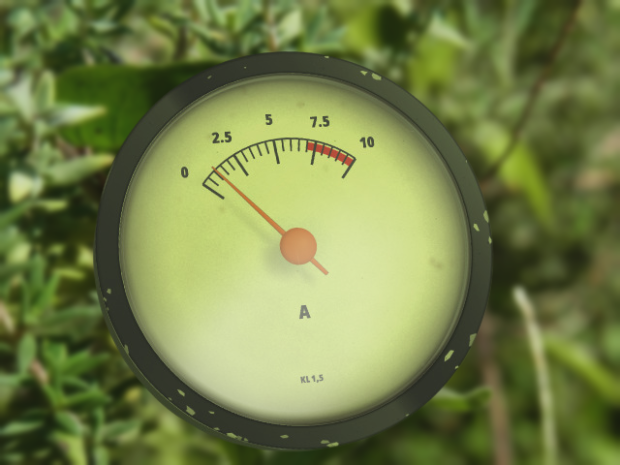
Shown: **1** A
